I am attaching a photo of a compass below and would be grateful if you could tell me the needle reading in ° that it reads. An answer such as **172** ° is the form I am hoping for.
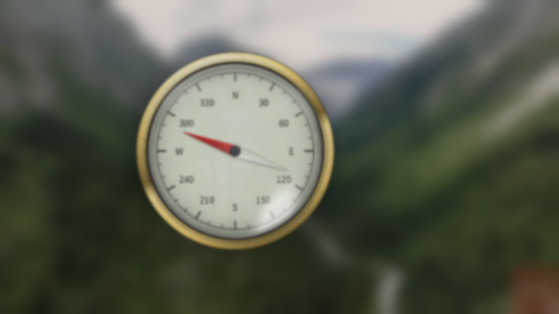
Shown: **290** °
